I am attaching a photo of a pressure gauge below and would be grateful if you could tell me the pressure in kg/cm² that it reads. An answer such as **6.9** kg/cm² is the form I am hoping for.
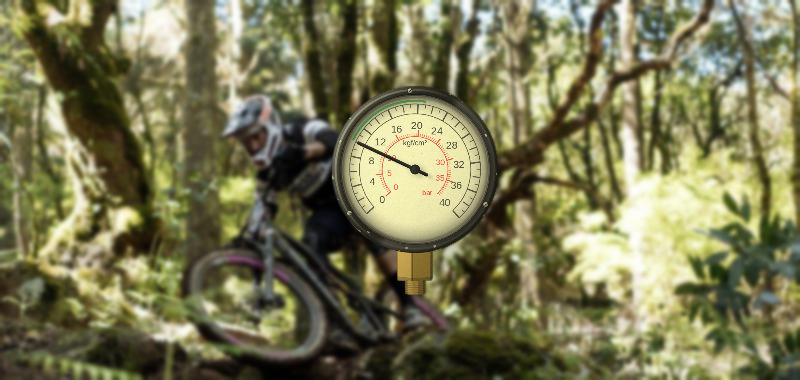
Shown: **10** kg/cm²
